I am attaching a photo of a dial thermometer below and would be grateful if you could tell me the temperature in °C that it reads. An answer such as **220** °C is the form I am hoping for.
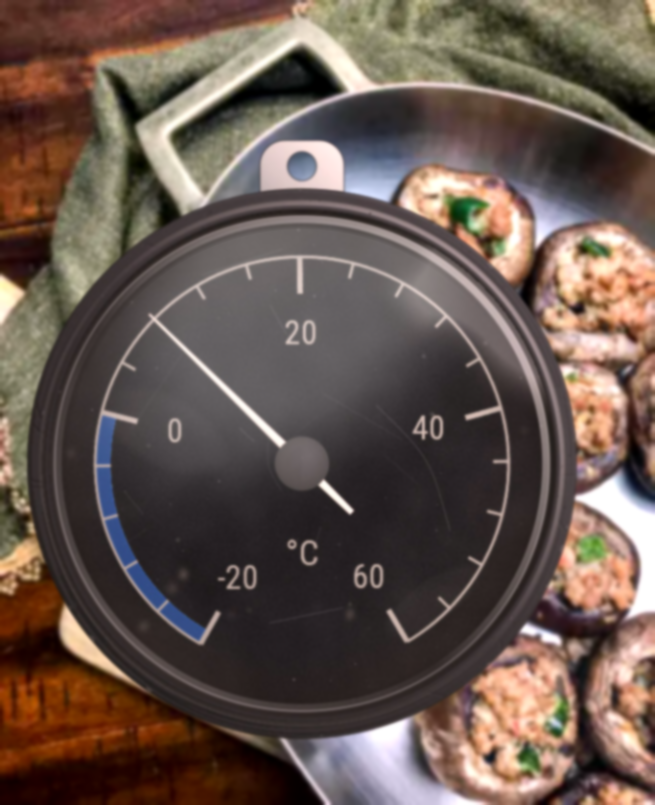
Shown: **8** °C
